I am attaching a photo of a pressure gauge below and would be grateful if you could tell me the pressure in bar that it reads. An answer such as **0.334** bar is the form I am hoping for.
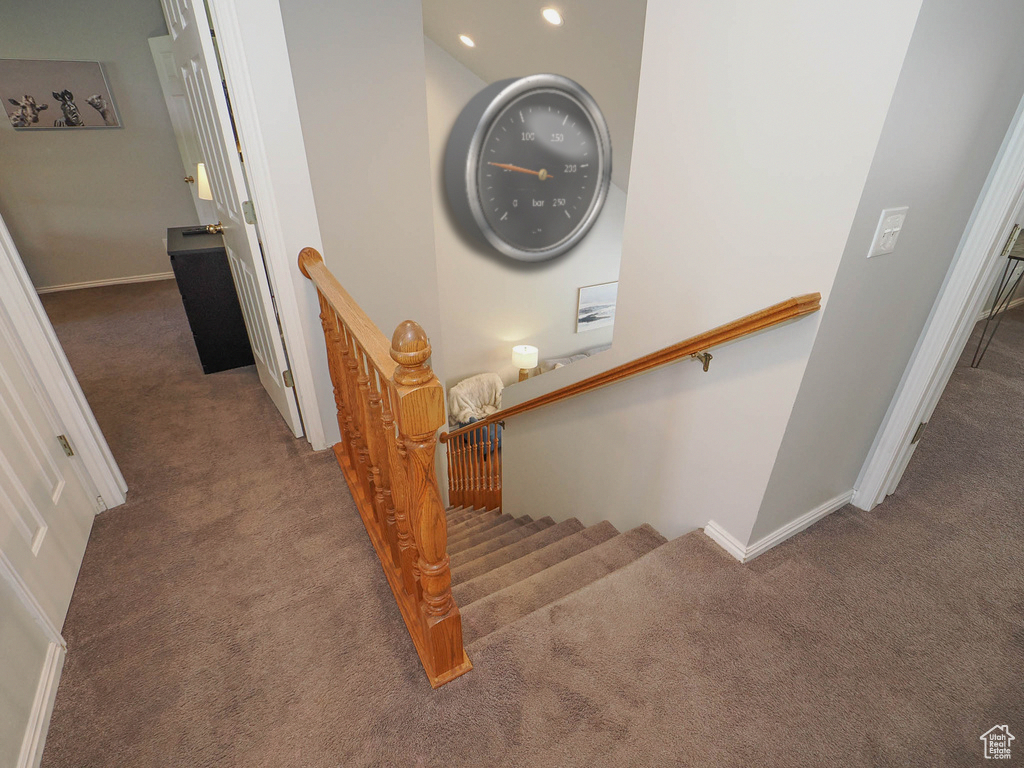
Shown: **50** bar
